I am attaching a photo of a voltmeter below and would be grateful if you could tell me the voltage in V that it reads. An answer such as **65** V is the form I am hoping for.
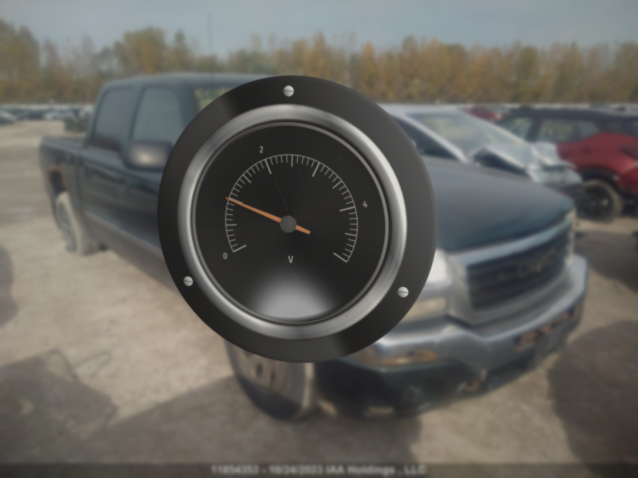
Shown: **1** V
